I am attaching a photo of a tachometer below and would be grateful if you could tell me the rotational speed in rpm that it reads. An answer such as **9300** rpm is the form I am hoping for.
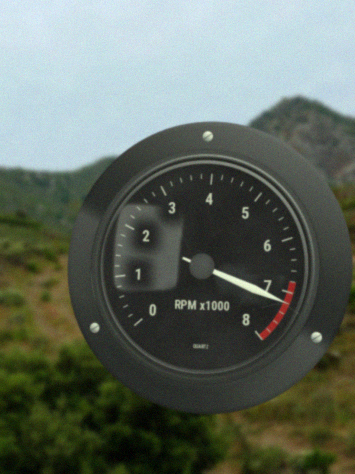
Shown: **7200** rpm
